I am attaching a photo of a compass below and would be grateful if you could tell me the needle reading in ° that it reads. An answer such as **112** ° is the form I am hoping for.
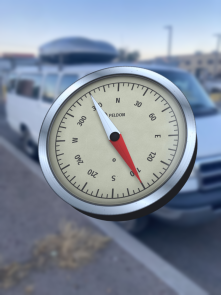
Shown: **150** °
